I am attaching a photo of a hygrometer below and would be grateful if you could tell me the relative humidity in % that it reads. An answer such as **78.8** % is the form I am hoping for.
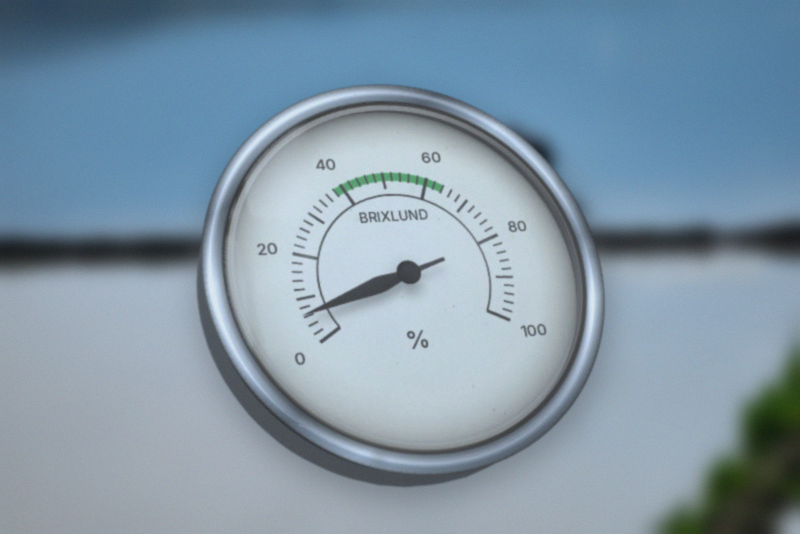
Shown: **6** %
